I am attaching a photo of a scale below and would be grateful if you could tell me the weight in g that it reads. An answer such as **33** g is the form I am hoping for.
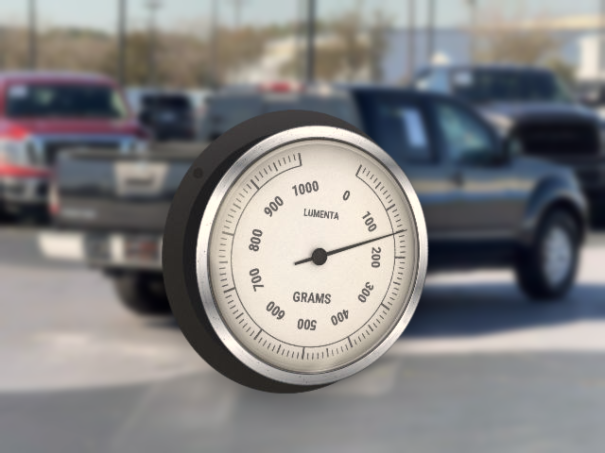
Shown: **150** g
